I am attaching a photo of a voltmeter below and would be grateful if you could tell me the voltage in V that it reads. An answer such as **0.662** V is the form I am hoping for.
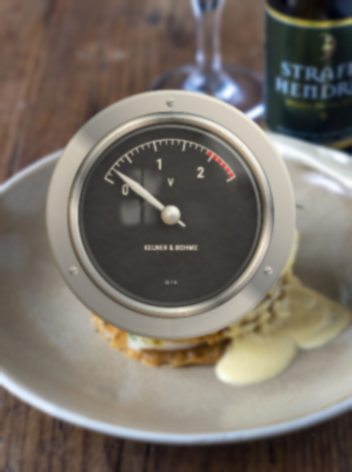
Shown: **0.2** V
